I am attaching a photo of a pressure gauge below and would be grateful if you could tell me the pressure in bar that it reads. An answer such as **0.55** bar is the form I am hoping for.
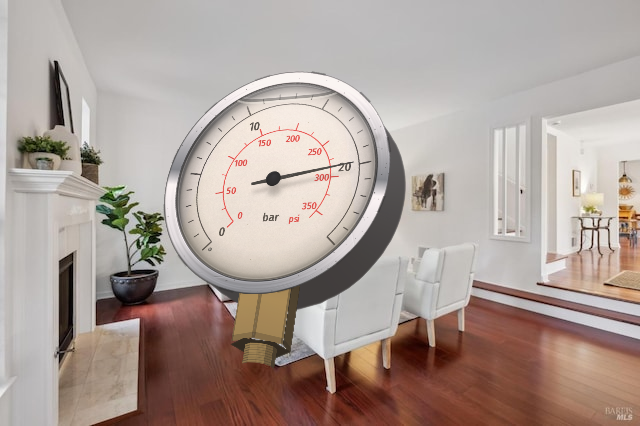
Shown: **20** bar
